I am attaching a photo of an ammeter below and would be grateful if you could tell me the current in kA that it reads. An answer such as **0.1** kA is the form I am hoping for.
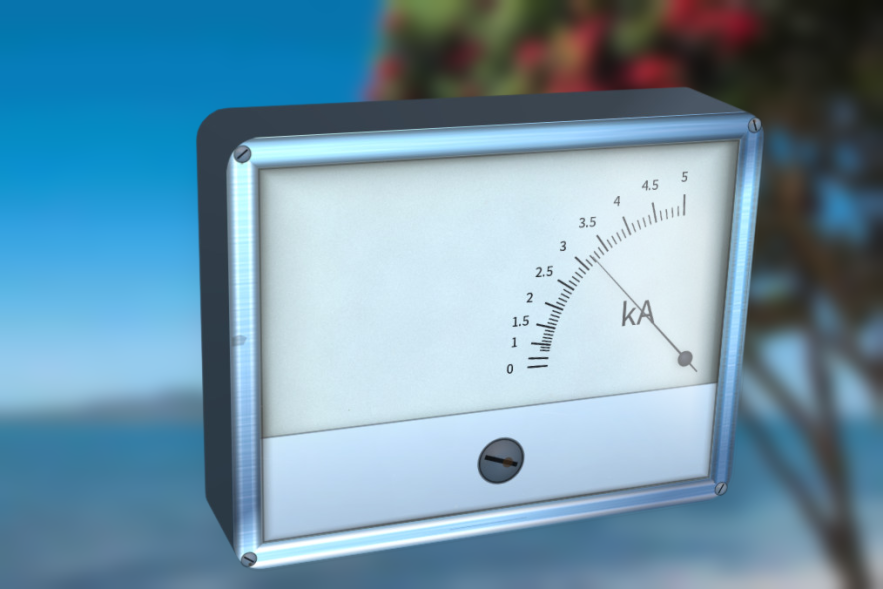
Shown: **3.2** kA
